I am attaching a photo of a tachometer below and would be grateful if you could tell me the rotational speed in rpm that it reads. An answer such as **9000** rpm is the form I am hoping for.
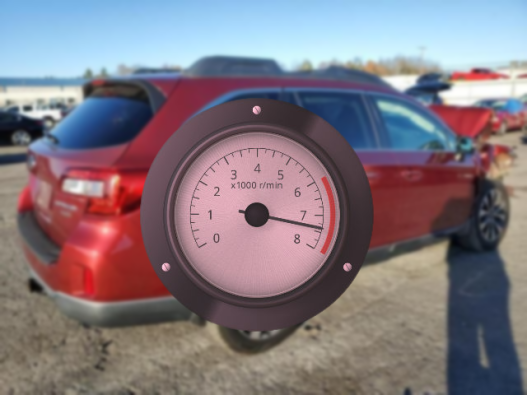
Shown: **7375** rpm
